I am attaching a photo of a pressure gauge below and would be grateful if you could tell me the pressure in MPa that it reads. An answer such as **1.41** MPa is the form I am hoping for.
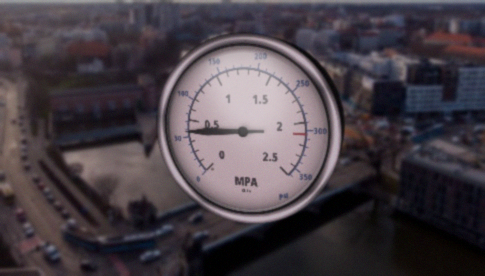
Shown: **0.4** MPa
